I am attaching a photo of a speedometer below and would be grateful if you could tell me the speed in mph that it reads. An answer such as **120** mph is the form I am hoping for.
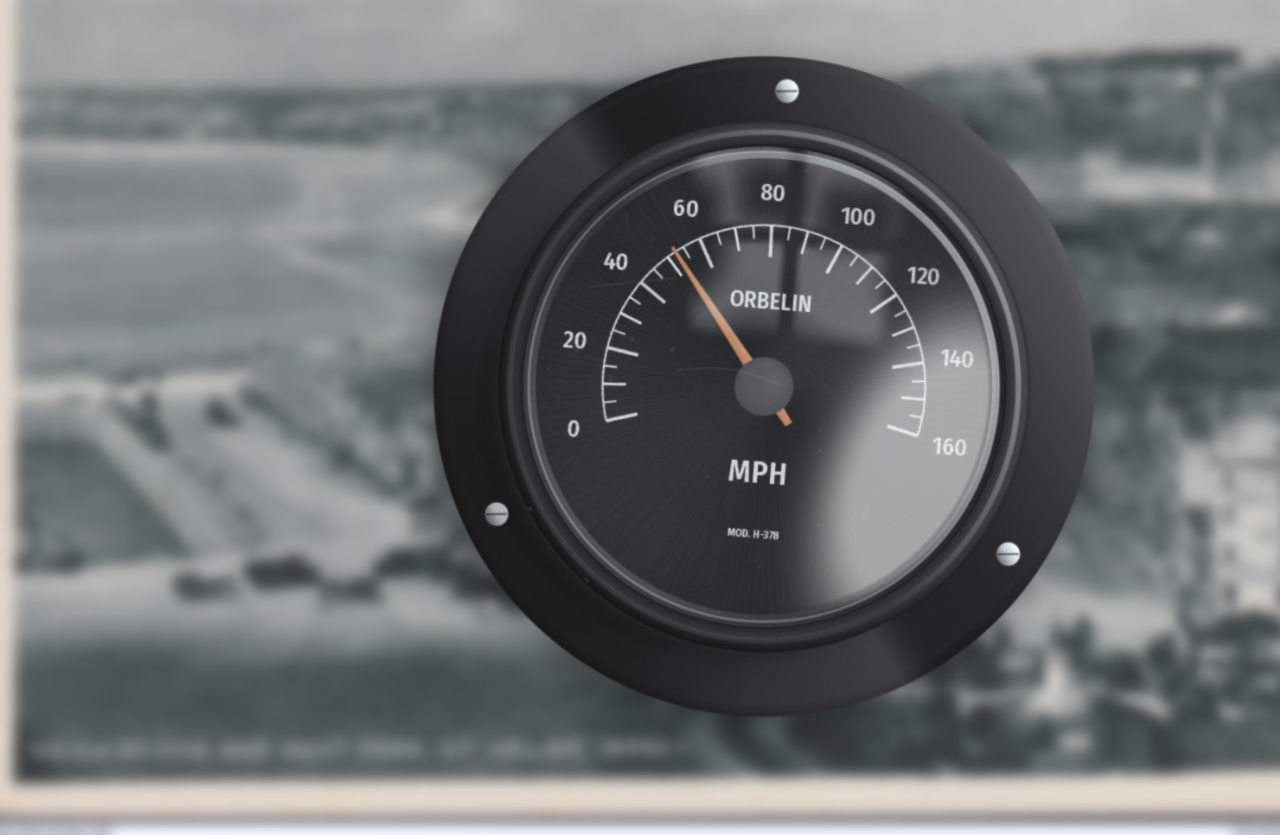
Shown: **52.5** mph
